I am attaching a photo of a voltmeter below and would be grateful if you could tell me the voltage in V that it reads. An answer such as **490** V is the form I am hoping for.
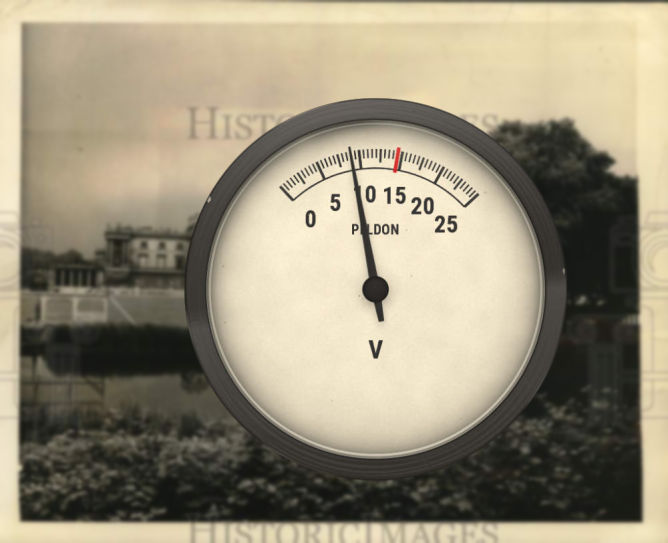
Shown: **9** V
